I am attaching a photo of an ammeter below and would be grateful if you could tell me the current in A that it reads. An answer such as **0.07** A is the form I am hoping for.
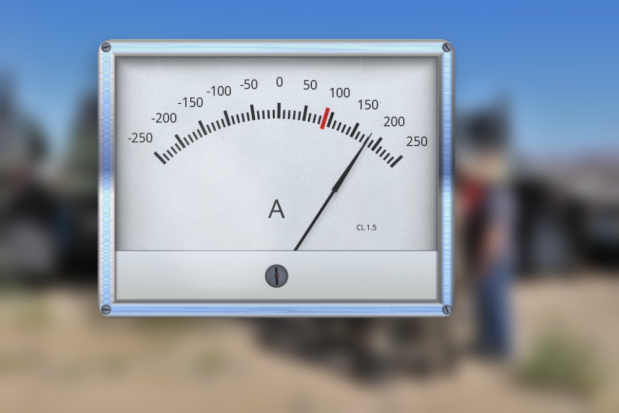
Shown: **180** A
